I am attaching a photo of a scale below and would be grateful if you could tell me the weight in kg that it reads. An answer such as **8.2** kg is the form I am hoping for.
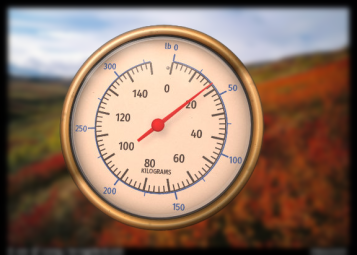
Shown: **18** kg
